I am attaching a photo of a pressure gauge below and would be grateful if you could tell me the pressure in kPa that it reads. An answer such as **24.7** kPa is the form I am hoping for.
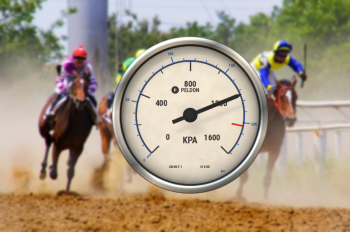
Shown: **1200** kPa
